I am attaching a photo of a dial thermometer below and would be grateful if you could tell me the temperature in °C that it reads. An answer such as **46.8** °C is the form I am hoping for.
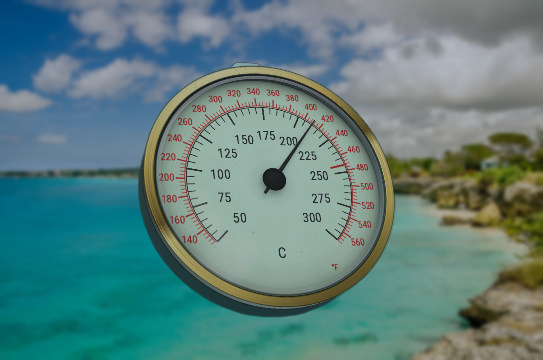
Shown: **210** °C
